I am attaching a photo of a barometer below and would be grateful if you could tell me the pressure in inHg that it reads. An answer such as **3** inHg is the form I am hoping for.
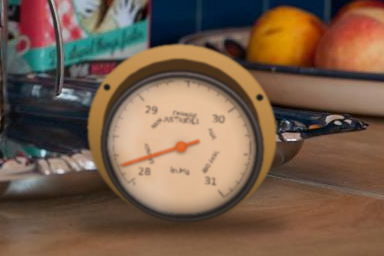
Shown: **28.2** inHg
